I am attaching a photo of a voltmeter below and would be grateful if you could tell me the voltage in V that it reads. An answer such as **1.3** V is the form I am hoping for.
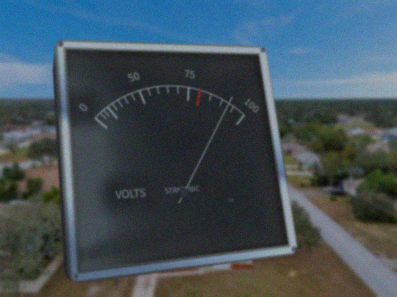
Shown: **92.5** V
